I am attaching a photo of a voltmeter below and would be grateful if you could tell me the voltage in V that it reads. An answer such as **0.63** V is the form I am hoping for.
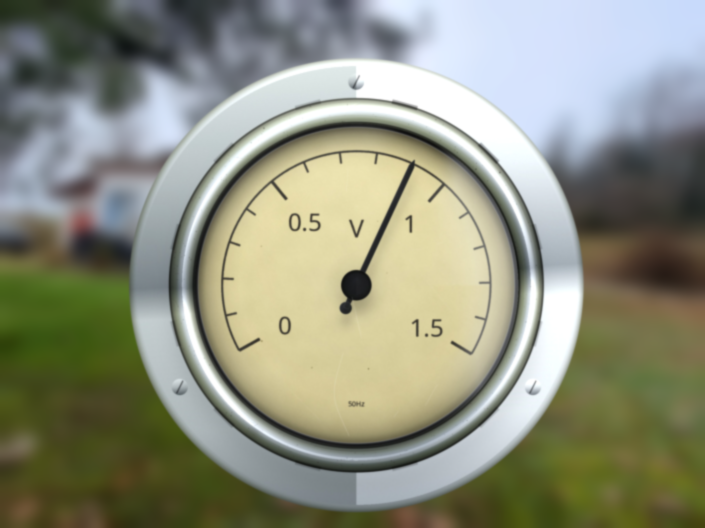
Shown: **0.9** V
